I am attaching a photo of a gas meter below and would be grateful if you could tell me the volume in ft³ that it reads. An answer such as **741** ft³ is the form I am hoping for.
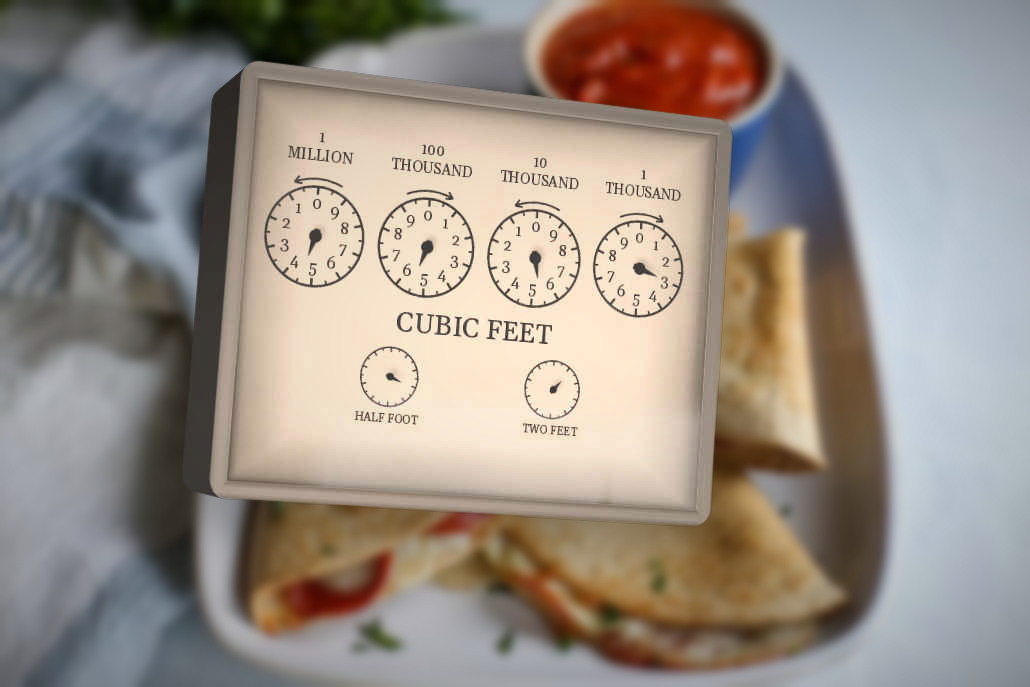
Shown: **455300** ft³
